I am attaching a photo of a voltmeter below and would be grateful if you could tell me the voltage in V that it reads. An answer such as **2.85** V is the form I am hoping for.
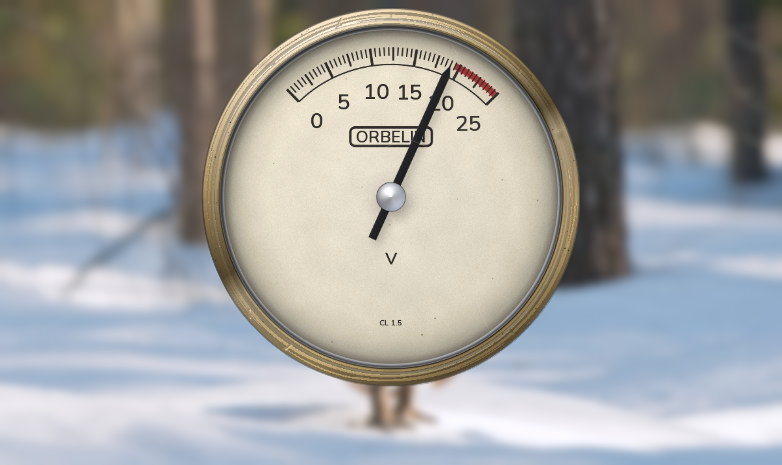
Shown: **19** V
